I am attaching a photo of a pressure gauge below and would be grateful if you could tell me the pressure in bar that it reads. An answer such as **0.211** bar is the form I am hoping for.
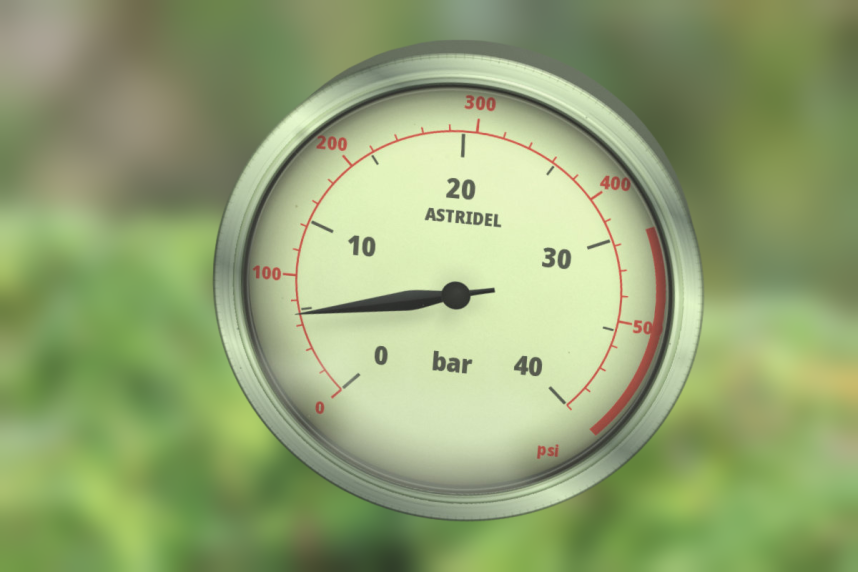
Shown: **5** bar
